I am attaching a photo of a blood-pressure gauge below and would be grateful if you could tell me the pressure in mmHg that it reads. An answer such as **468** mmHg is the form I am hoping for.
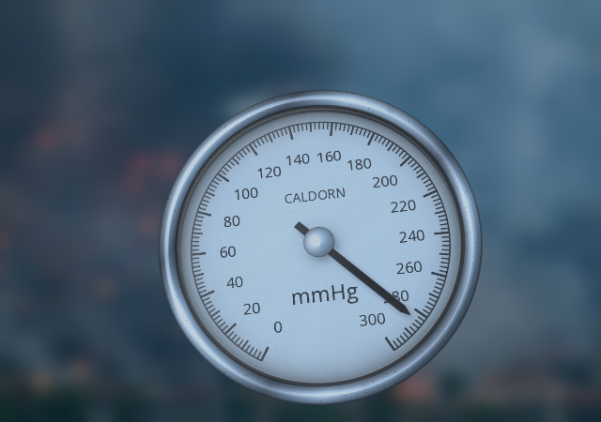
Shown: **284** mmHg
